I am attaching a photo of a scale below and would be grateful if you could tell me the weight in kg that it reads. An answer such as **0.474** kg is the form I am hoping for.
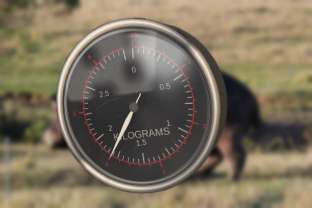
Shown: **1.8** kg
